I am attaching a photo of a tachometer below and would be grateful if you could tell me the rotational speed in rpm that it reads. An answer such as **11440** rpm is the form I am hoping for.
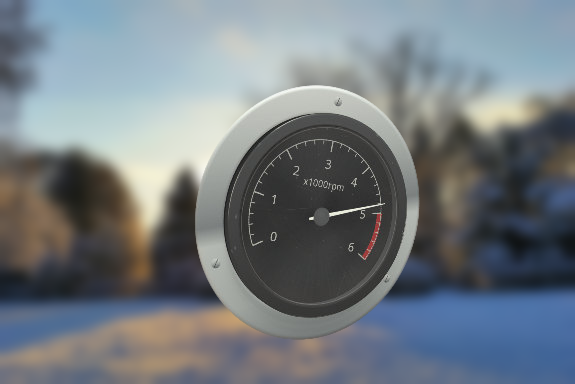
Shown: **4800** rpm
